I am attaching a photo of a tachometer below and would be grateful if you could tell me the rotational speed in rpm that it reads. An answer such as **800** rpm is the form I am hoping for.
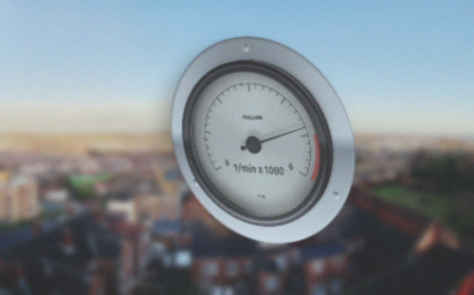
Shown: **4800** rpm
